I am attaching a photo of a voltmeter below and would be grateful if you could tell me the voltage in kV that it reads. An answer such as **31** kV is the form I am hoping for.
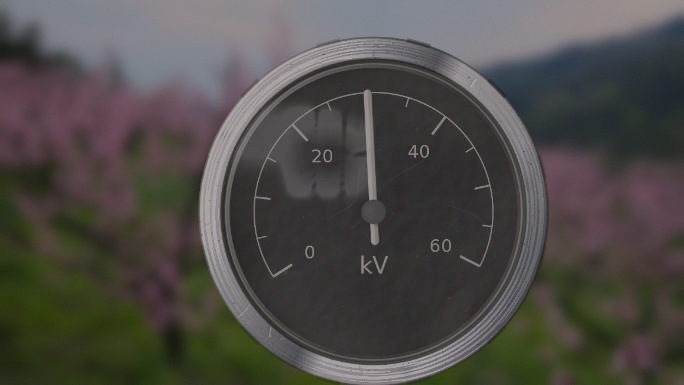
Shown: **30** kV
